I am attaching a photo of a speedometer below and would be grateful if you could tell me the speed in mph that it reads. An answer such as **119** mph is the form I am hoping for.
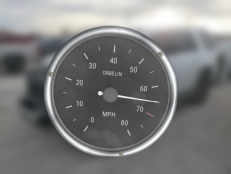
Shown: **65** mph
